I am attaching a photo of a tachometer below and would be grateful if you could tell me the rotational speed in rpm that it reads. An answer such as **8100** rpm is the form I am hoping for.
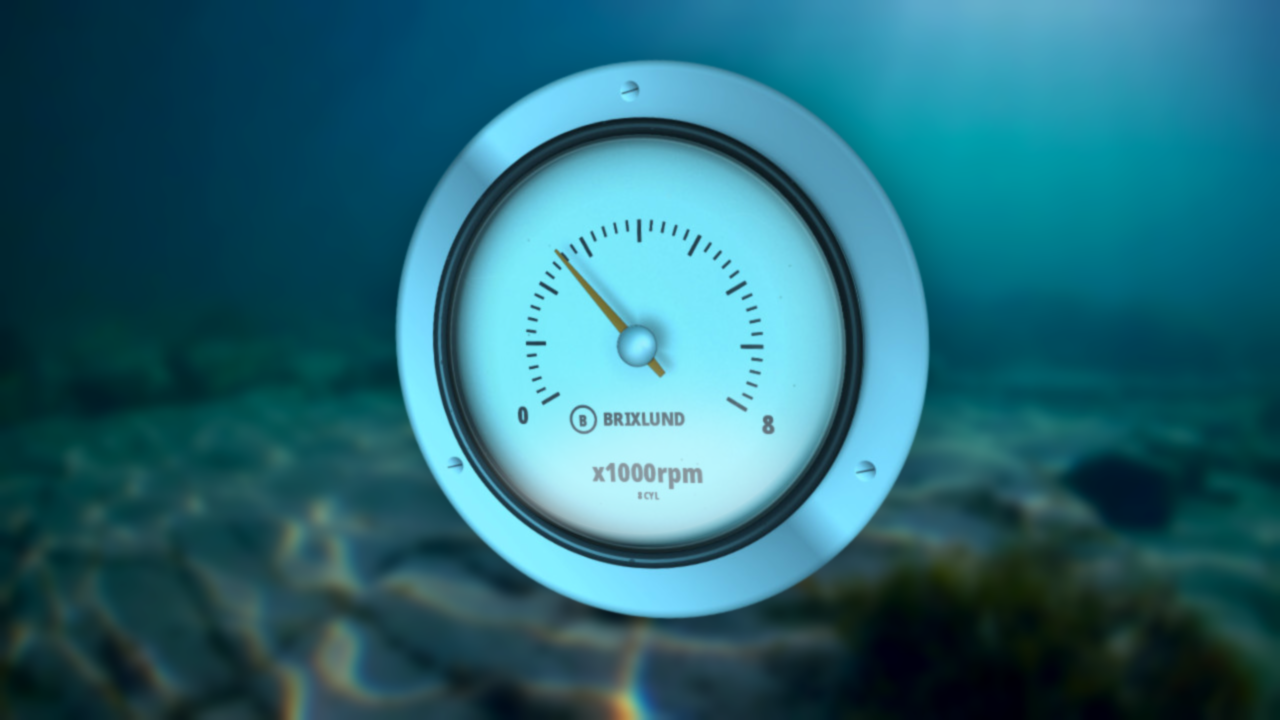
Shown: **2600** rpm
